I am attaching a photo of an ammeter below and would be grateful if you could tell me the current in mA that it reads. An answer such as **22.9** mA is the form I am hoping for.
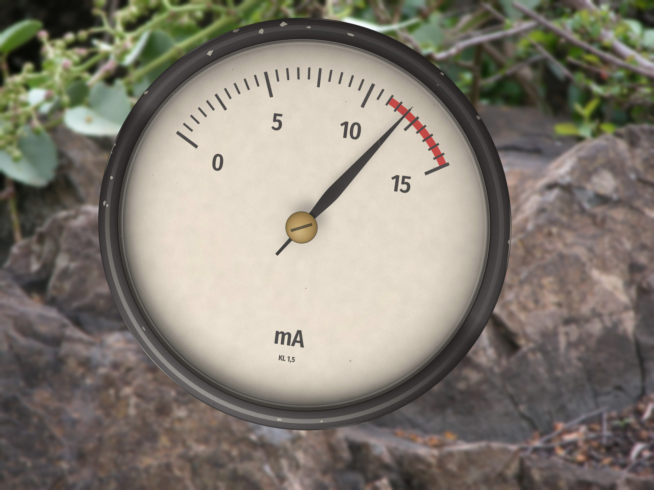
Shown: **12** mA
